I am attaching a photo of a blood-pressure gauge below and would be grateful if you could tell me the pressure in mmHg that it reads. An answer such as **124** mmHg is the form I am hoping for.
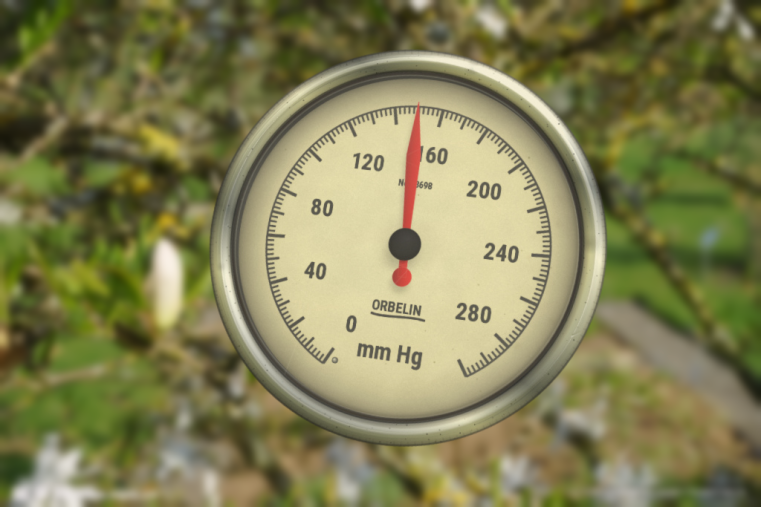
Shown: **150** mmHg
